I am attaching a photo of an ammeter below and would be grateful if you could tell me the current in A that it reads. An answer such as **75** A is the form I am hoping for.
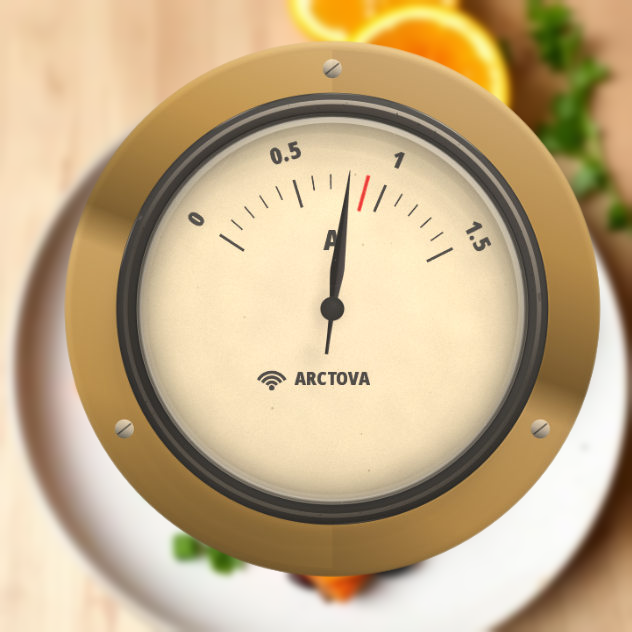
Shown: **0.8** A
